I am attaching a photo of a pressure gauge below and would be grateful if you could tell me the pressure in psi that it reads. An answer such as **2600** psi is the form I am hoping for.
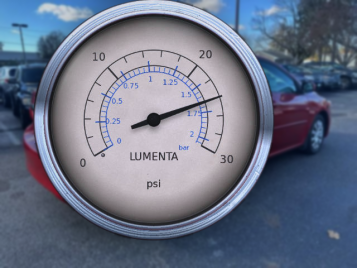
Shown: **24** psi
